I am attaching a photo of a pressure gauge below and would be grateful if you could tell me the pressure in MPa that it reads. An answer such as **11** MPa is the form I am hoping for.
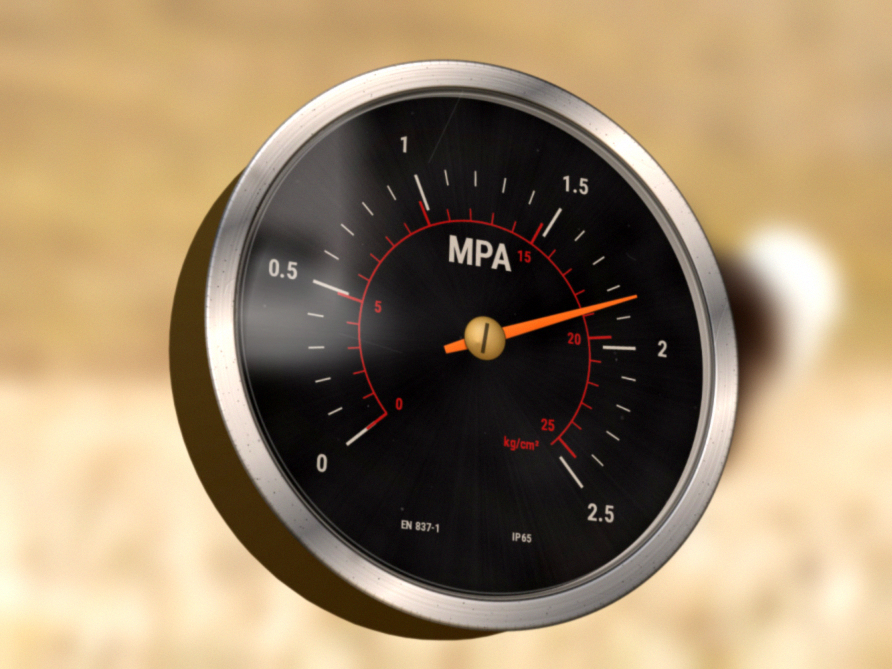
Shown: **1.85** MPa
